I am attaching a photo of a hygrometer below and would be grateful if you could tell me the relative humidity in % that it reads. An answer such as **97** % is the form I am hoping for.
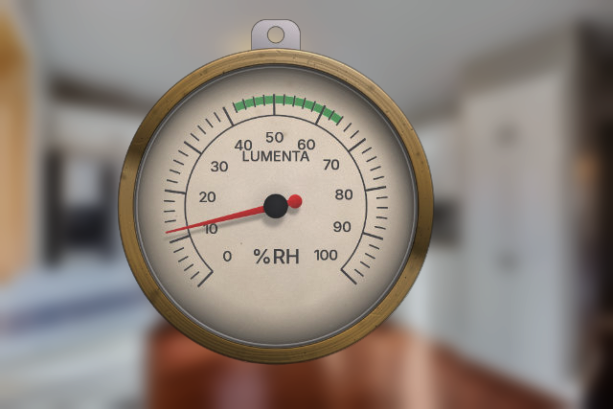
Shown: **12** %
